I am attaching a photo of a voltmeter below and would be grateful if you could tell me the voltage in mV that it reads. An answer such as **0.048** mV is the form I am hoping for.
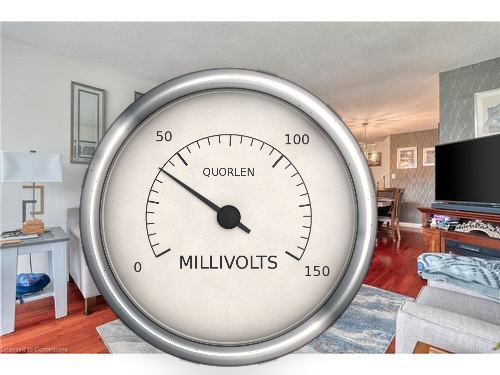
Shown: **40** mV
